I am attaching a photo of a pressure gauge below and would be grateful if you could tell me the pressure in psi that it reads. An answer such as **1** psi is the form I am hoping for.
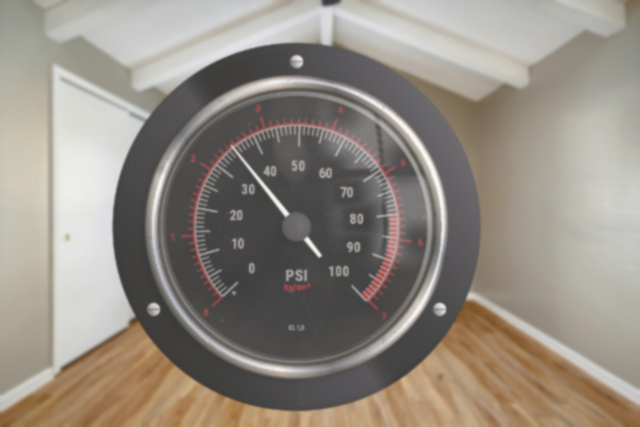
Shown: **35** psi
